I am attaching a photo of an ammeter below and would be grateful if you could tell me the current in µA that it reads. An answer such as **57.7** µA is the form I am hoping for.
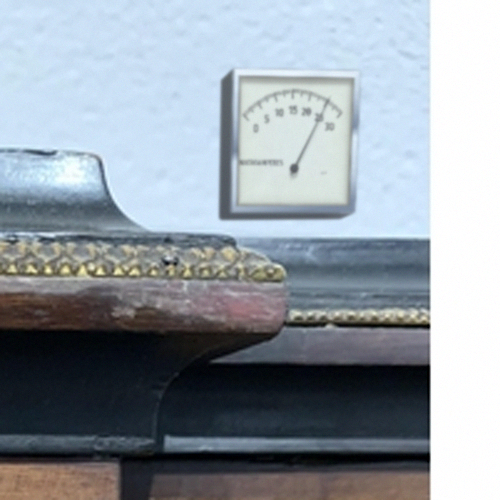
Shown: **25** µA
